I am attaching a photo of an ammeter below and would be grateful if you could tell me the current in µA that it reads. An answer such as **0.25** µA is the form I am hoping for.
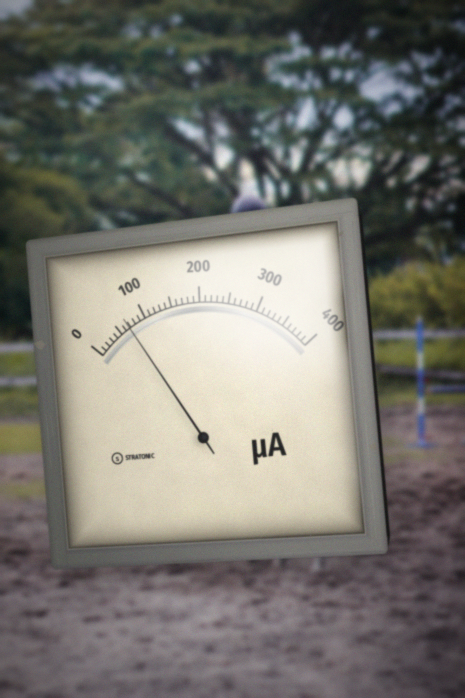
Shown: **70** µA
